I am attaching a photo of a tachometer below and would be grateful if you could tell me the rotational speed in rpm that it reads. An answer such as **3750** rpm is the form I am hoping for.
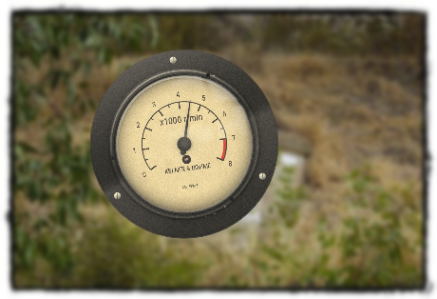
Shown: **4500** rpm
